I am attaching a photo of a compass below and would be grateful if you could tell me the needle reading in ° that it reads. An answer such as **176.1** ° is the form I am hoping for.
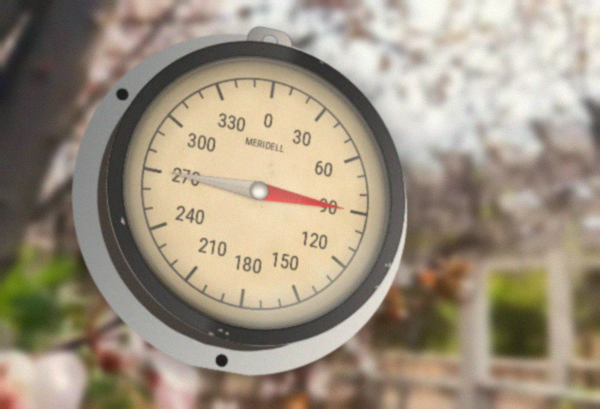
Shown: **90** °
